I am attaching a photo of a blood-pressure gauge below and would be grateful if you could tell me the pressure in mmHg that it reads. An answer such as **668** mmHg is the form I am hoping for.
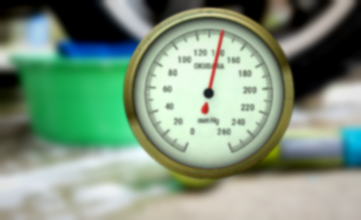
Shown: **140** mmHg
